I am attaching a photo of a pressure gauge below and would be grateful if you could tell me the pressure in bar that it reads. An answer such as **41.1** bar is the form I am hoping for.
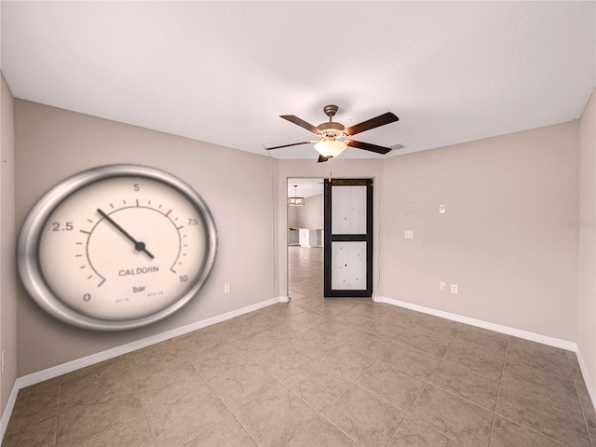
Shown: **3.5** bar
